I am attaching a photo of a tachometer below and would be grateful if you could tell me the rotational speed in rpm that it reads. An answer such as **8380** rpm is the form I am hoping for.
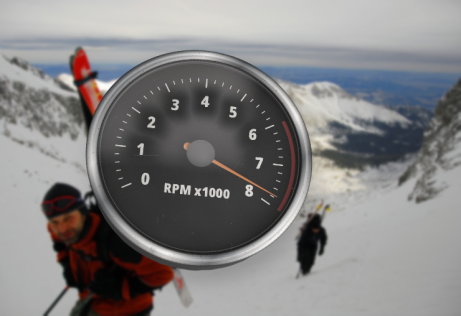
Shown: **7800** rpm
